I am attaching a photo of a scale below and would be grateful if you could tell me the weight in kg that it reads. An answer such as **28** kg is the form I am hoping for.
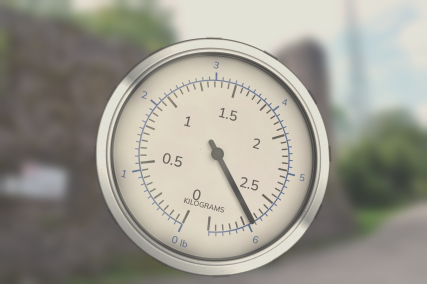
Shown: **2.7** kg
